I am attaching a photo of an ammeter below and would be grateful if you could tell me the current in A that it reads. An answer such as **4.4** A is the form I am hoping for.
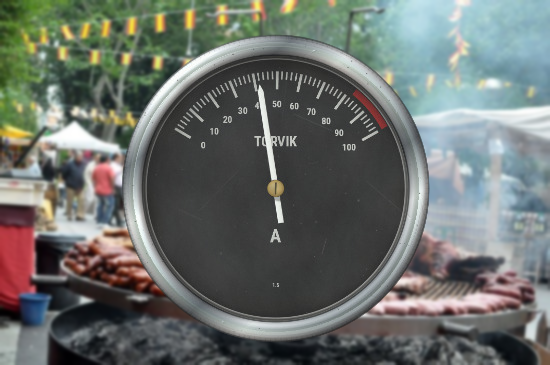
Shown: **42** A
